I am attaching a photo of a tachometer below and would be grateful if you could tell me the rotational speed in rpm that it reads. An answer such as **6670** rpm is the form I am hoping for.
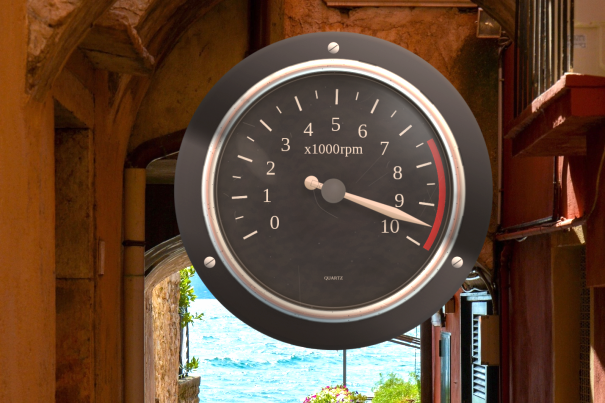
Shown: **9500** rpm
